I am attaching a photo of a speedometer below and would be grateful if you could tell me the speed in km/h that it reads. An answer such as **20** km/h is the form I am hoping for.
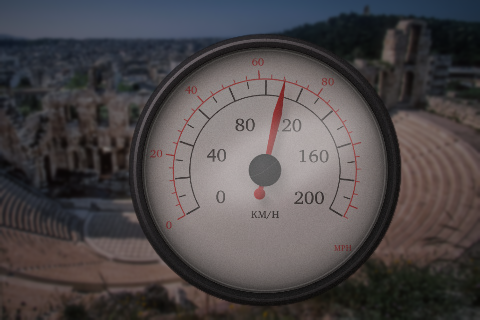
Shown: **110** km/h
